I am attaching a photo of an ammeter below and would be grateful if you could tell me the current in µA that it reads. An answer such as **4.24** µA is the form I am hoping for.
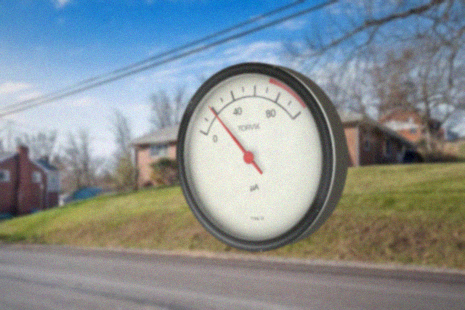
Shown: **20** µA
